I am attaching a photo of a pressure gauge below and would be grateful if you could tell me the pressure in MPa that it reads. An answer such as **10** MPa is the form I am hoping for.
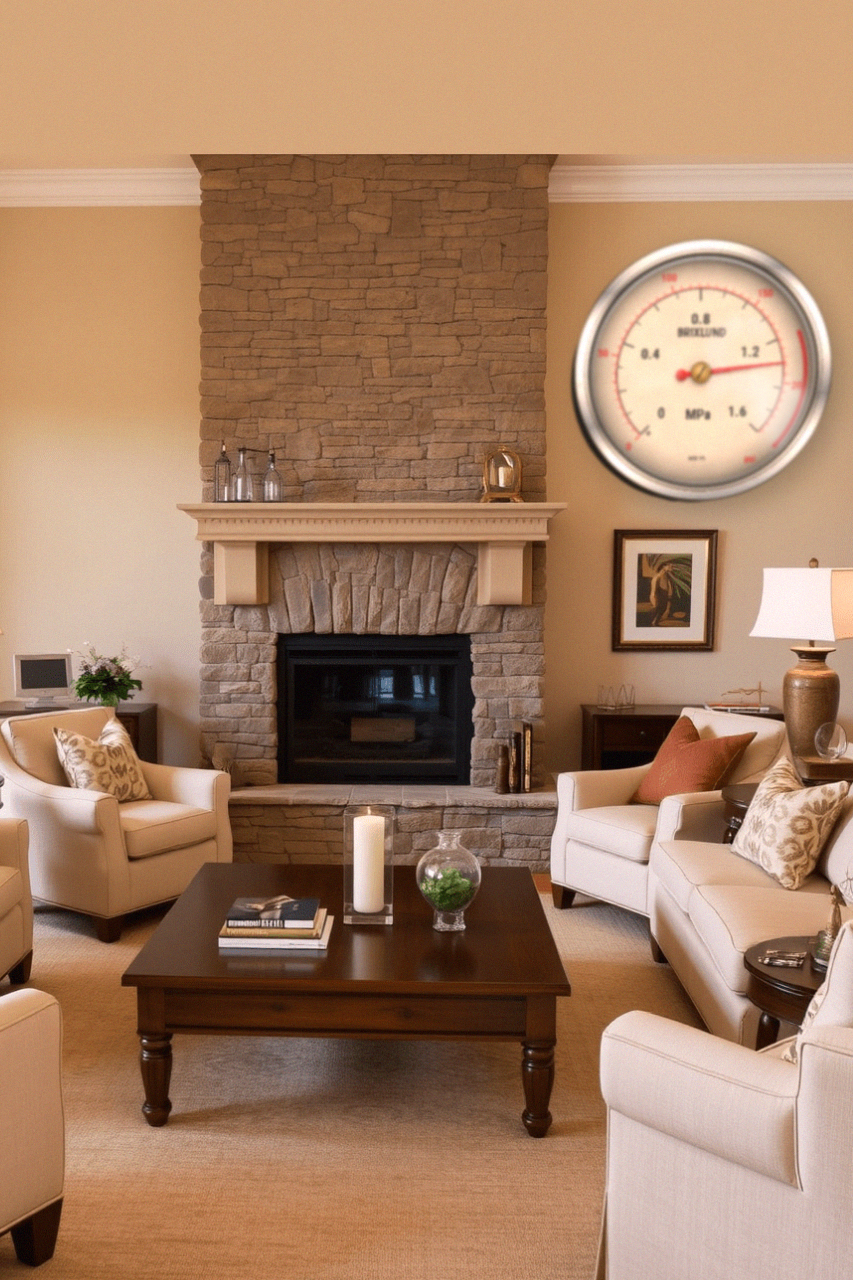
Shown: **1.3** MPa
